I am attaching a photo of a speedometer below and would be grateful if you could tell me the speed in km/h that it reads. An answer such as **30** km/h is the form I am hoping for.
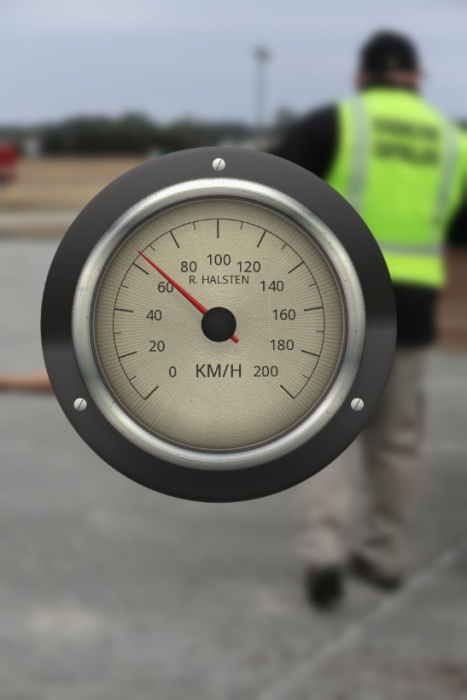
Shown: **65** km/h
